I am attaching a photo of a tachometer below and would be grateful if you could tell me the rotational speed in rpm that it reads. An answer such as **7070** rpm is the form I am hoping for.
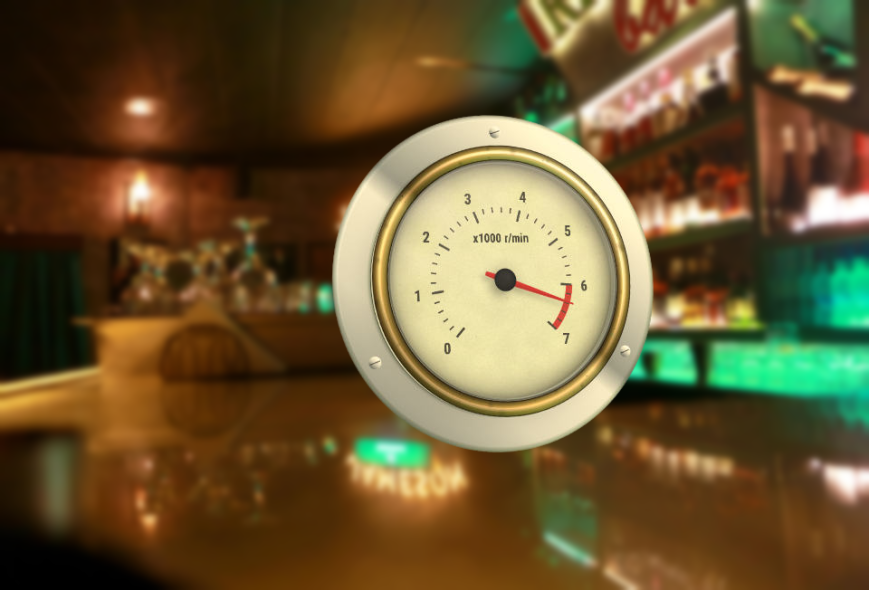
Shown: **6400** rpm
